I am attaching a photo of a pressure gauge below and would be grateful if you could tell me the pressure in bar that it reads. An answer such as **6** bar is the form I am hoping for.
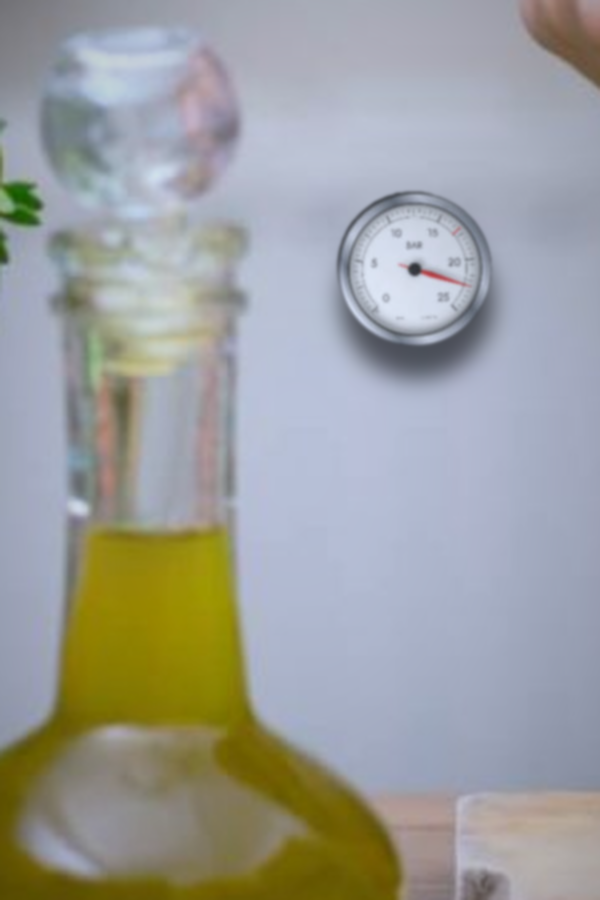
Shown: **22.5** bar
